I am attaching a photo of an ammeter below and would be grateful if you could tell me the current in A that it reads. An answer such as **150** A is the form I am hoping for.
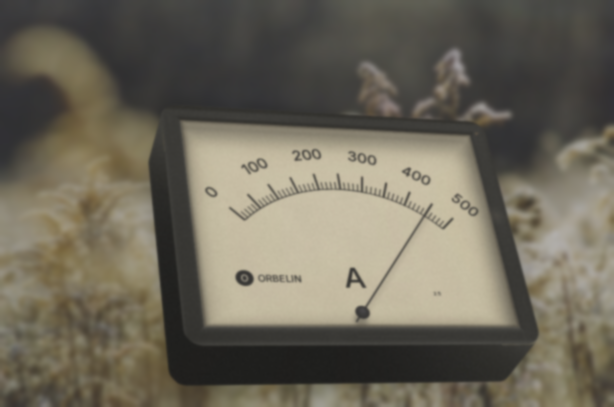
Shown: **450** A
